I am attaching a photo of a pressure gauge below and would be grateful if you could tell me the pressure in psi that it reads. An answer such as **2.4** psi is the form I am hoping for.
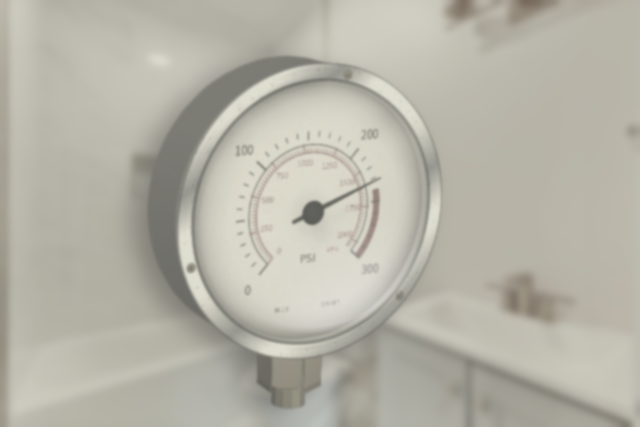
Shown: **230** psi
